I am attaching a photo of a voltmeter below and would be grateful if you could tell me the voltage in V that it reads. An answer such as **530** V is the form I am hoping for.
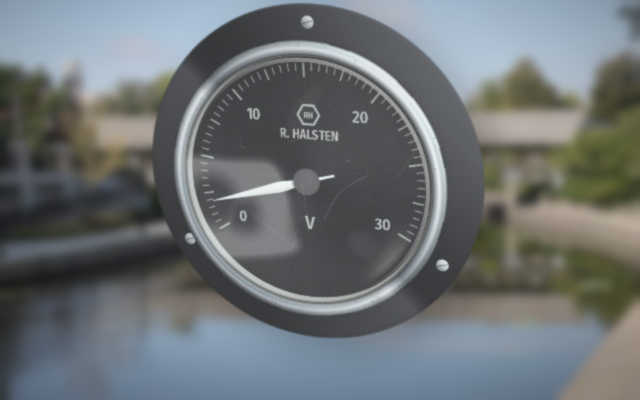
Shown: **2** V
